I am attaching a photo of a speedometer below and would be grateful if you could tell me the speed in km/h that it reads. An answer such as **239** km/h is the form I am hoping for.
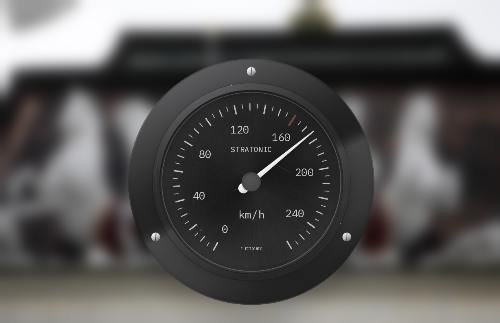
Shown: **175** km/h
